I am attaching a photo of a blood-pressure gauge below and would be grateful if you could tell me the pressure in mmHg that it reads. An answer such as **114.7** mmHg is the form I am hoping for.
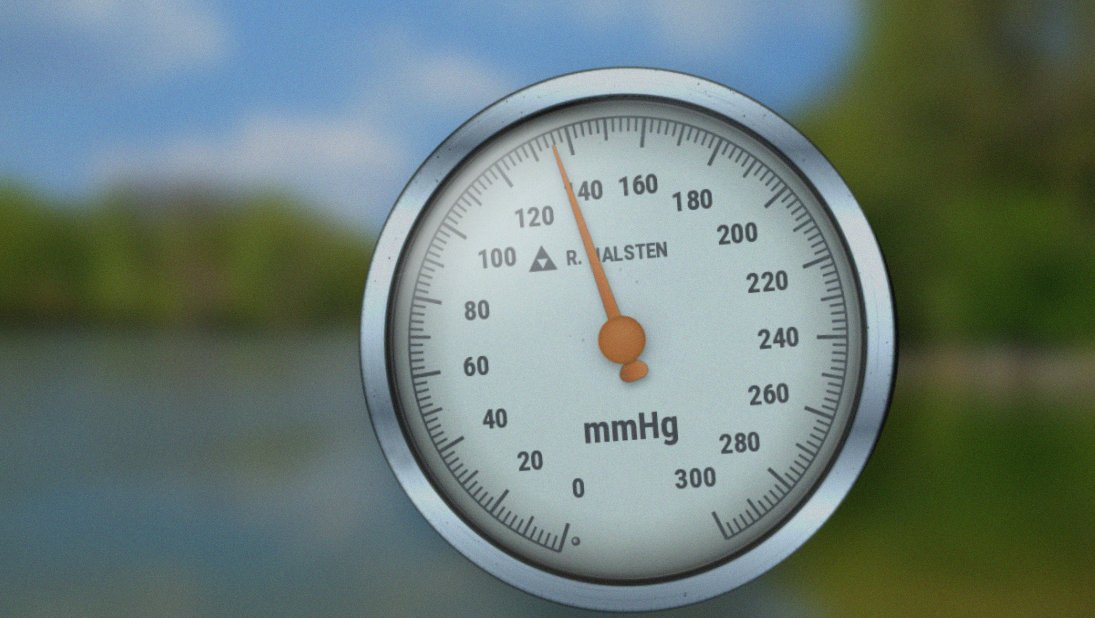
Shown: **136** mmHg
